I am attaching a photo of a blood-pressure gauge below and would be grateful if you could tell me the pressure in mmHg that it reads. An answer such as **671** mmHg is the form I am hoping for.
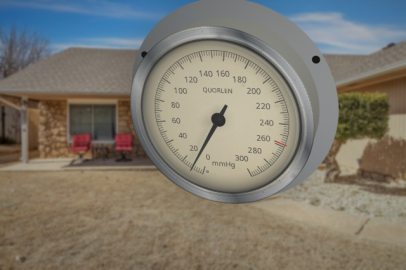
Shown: **10** mmHg
